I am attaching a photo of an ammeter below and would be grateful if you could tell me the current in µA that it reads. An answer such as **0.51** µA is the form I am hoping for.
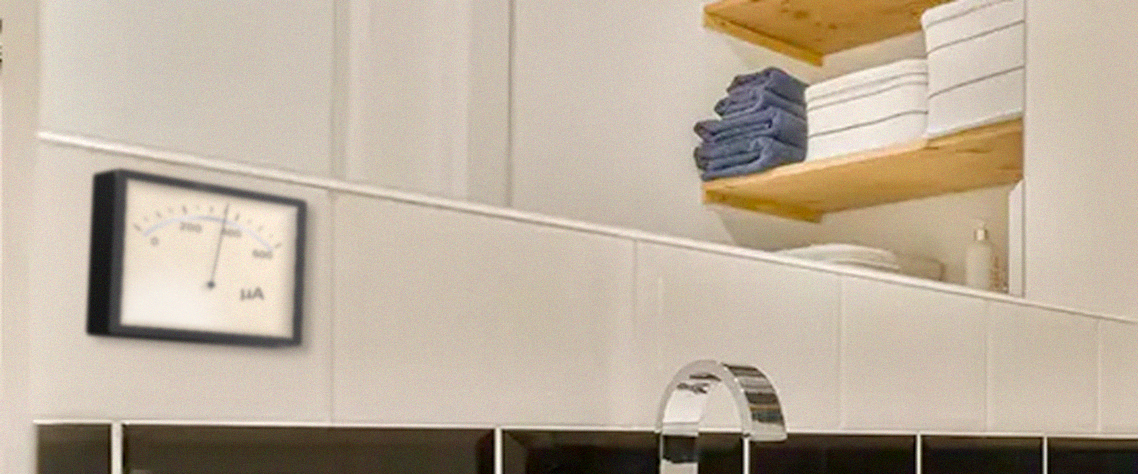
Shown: **350** µA
